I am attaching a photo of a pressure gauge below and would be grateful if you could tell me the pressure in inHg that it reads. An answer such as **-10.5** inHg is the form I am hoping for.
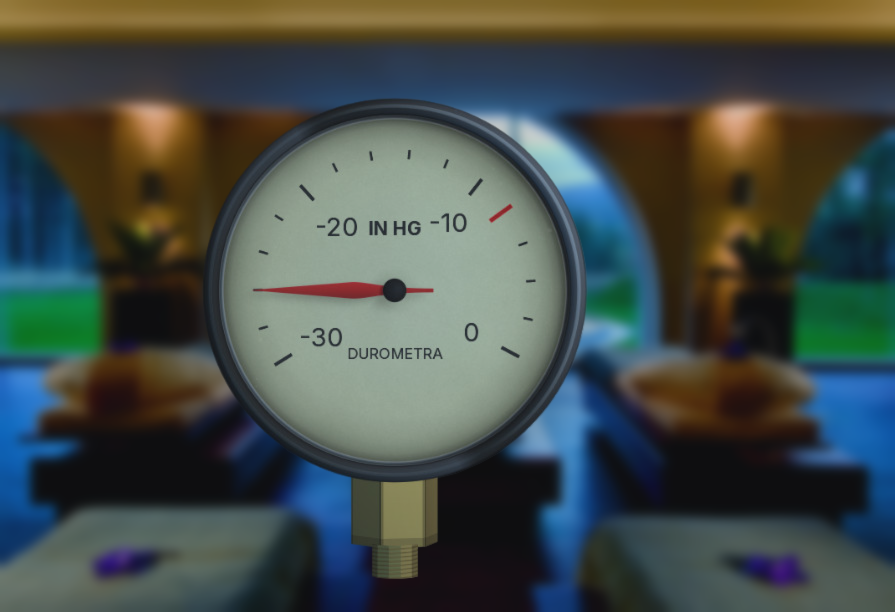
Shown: **-26** inHg
